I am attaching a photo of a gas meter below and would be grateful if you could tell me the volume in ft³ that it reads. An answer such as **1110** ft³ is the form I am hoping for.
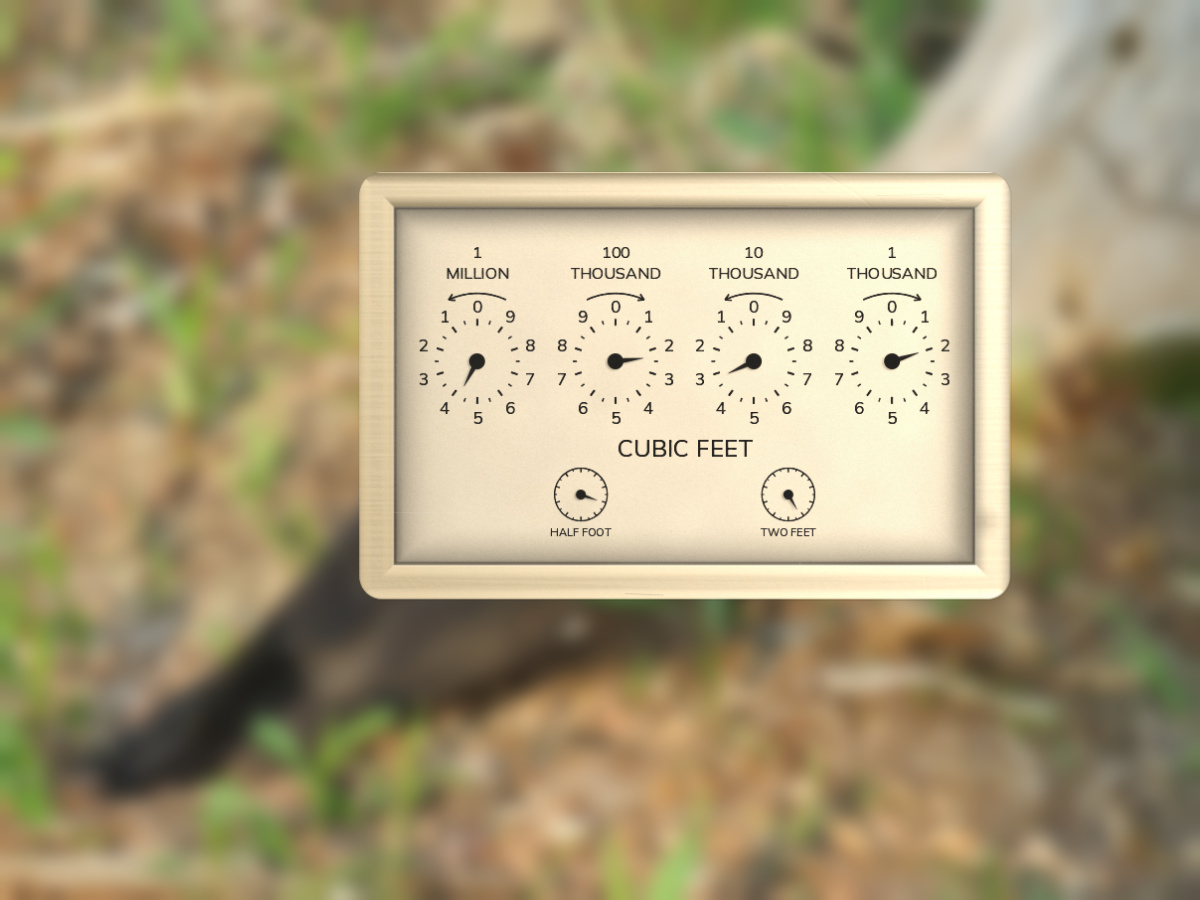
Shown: **423200** ft³
